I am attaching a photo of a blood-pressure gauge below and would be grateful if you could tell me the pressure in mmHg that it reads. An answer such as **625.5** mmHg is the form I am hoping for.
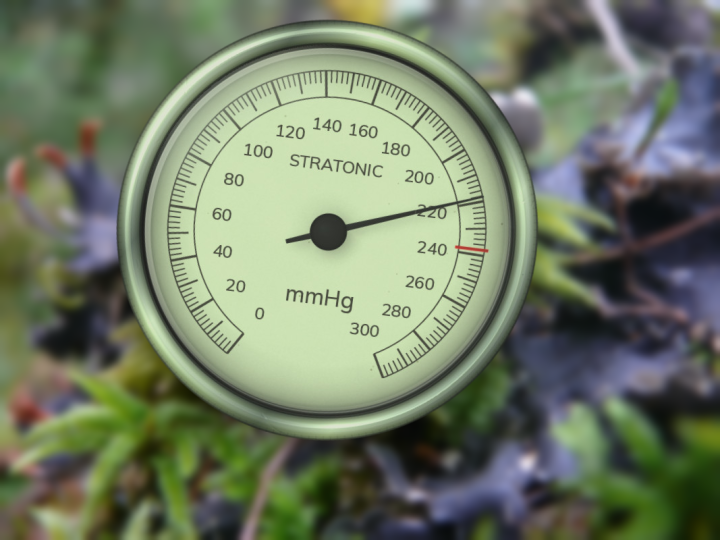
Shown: **218** mmHg
